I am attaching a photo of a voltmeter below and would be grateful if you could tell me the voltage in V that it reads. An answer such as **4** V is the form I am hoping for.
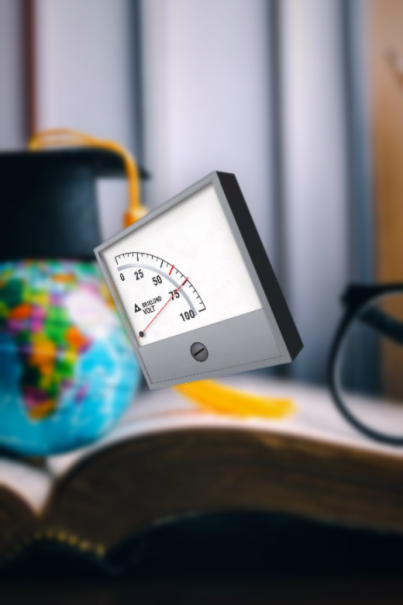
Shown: **75** V
